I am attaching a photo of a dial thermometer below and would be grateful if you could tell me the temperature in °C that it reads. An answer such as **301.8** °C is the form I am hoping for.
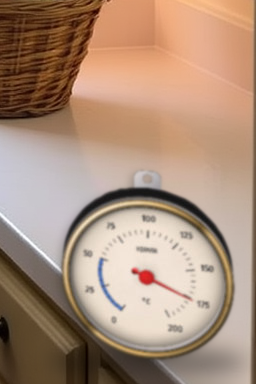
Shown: **175** °C
